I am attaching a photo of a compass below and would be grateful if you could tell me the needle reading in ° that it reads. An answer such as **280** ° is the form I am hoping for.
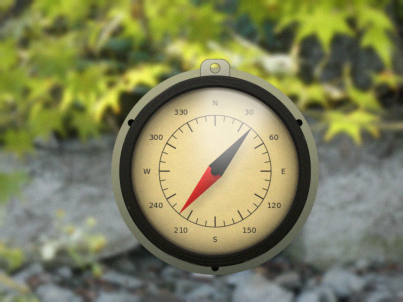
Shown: **220** °
